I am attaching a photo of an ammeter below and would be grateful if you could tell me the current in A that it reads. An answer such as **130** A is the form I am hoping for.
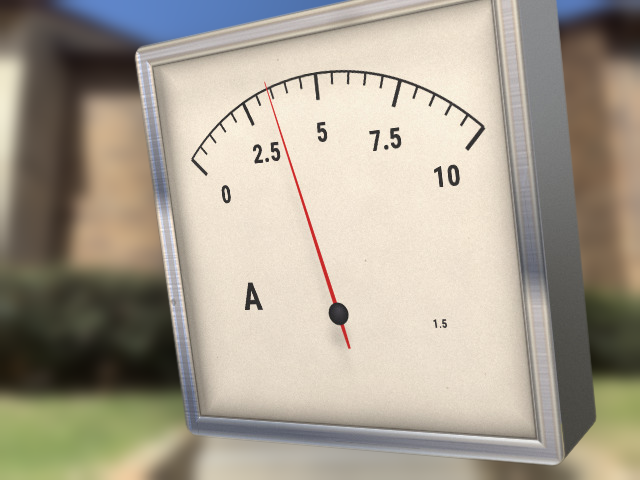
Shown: **3.5** A
